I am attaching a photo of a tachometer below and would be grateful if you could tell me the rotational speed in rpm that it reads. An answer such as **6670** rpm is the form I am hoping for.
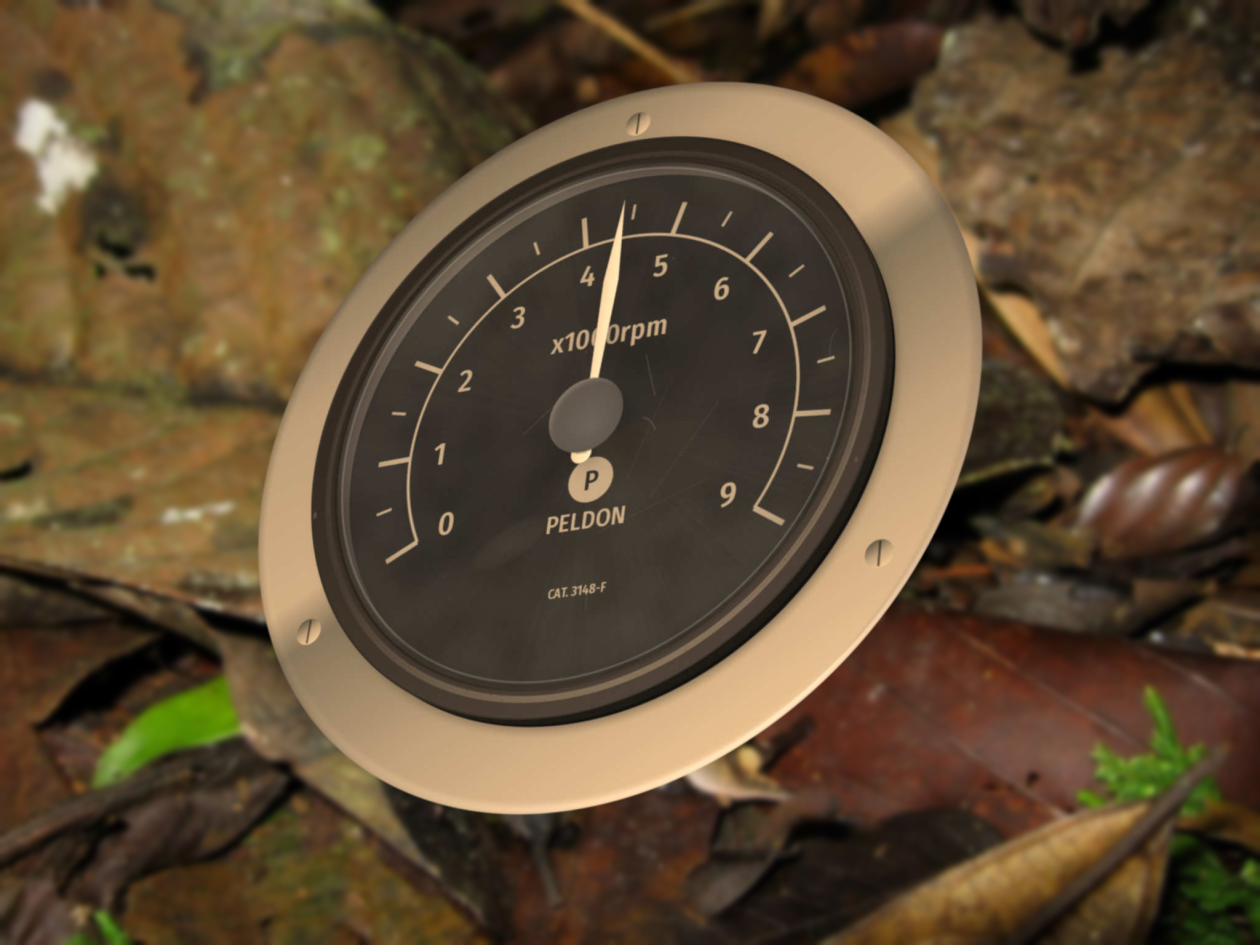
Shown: **4500** rpm
